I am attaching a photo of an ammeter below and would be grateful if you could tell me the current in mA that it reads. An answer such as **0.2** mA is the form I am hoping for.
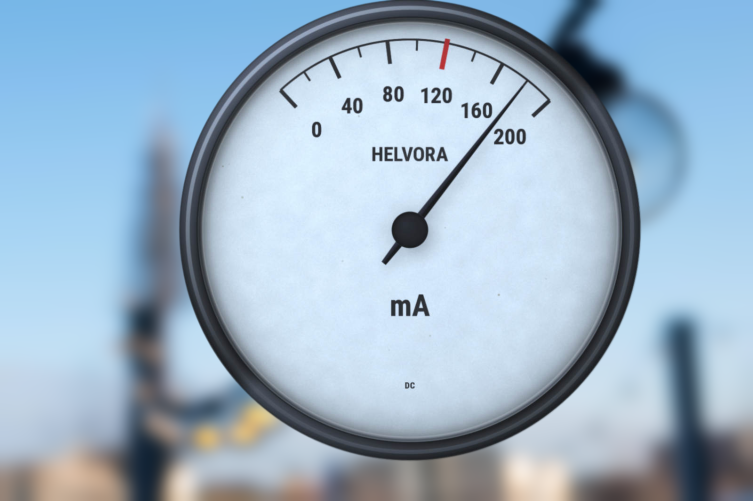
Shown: **180** mA
